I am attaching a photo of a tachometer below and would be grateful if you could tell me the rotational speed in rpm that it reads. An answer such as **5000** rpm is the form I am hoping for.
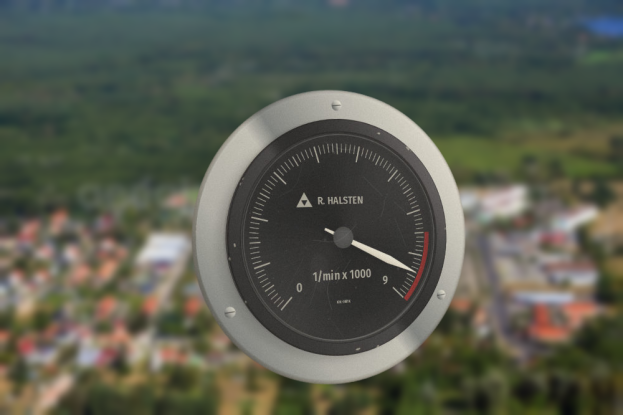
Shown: **8400** rpm
